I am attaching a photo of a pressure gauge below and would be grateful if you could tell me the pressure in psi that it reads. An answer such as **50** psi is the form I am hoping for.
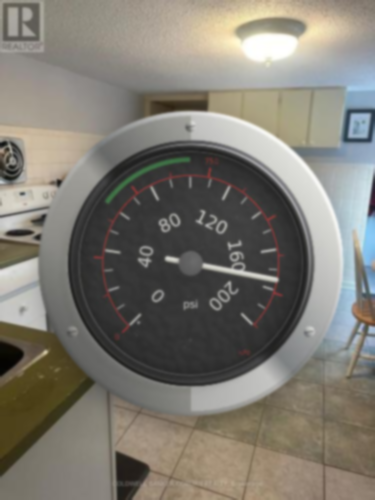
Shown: **175** psi
